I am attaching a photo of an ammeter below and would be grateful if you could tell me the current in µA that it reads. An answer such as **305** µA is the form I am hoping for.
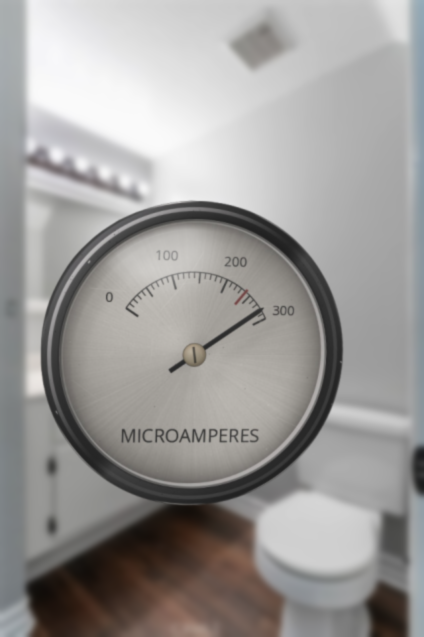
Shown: **280** µA
